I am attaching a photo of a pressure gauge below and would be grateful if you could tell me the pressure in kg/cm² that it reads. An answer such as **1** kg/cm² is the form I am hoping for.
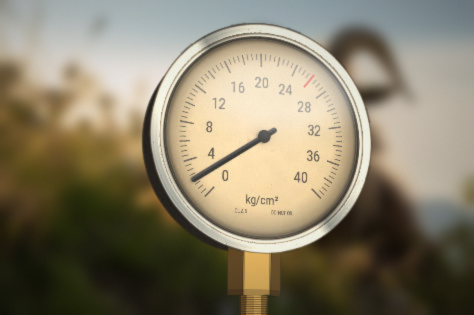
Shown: **2** kg/cm²
